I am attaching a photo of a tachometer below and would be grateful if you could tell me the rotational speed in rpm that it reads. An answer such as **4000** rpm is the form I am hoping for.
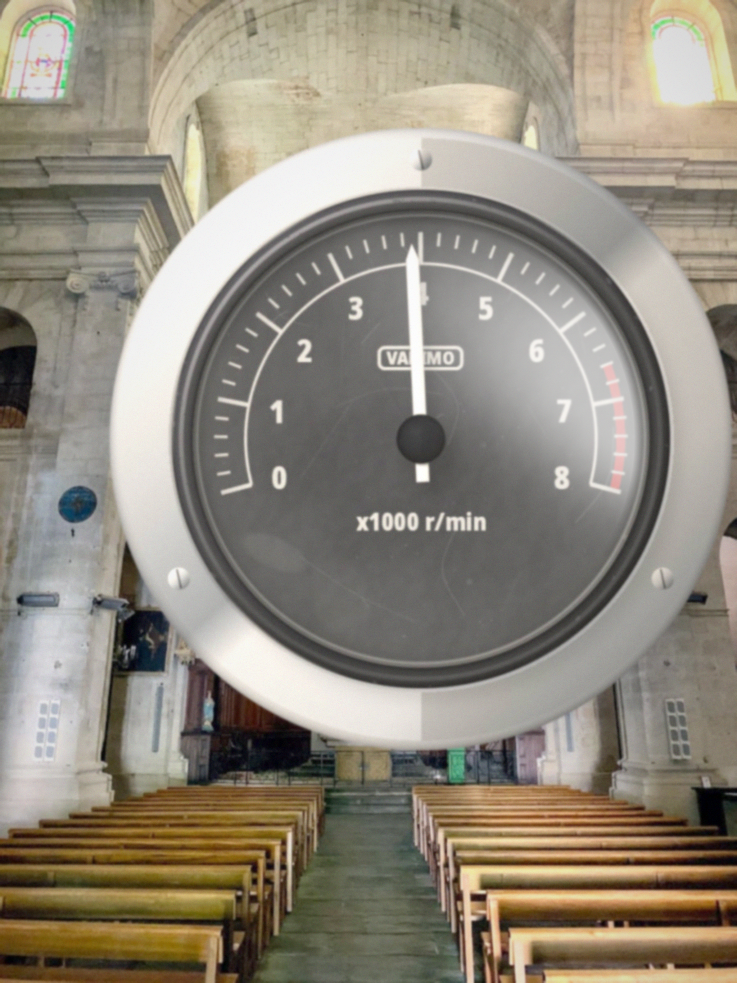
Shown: **3900** rpm
